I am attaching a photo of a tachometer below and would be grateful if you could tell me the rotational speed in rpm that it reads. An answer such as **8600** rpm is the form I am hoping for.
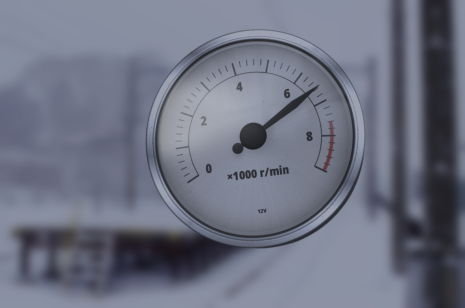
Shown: **6600** rpm
